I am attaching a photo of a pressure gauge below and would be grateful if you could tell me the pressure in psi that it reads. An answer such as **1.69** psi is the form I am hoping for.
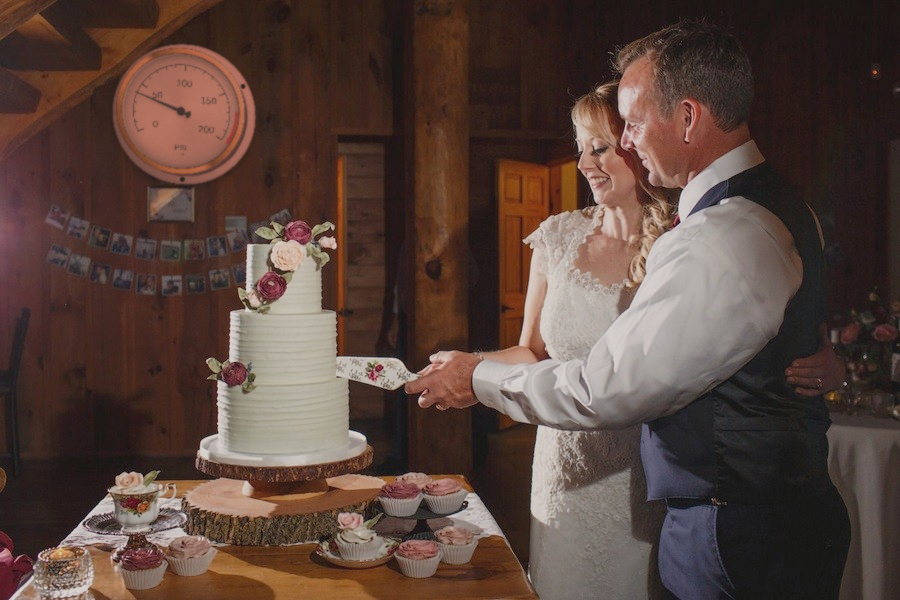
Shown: **40** psi
